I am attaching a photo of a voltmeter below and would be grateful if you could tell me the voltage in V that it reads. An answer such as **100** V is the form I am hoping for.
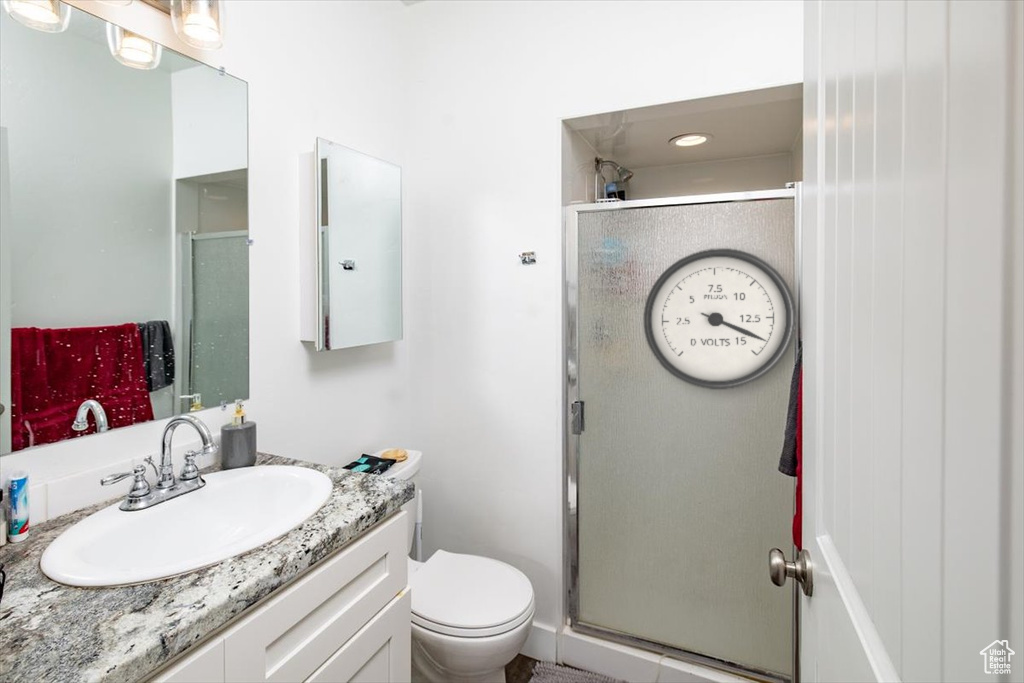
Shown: **14** V
